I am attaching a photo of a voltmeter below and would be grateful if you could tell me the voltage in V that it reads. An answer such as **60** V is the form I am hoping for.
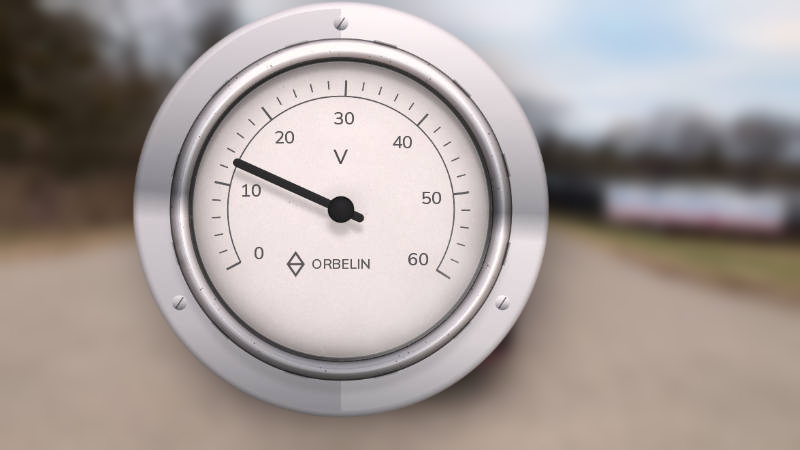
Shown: **13** V
